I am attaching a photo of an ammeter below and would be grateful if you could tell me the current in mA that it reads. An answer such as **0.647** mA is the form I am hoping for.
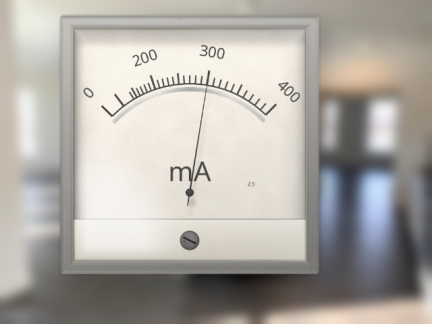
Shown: **300** mA
